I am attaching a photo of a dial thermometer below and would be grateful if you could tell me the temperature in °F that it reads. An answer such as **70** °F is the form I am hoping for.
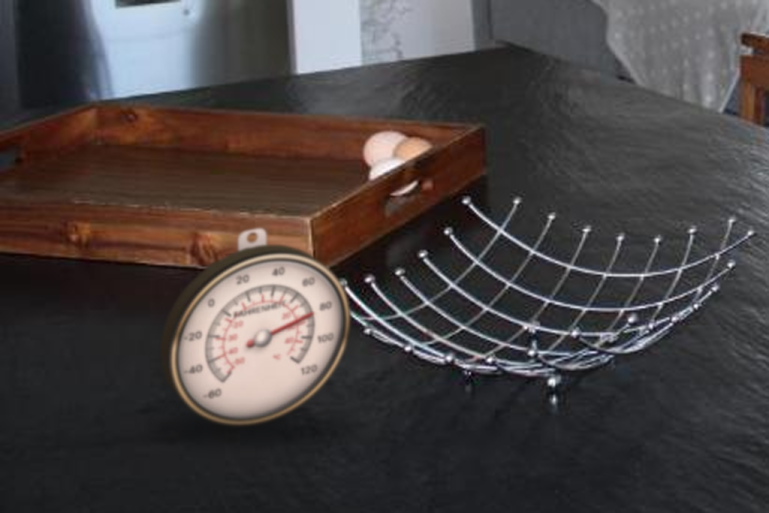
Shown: **80** °F
